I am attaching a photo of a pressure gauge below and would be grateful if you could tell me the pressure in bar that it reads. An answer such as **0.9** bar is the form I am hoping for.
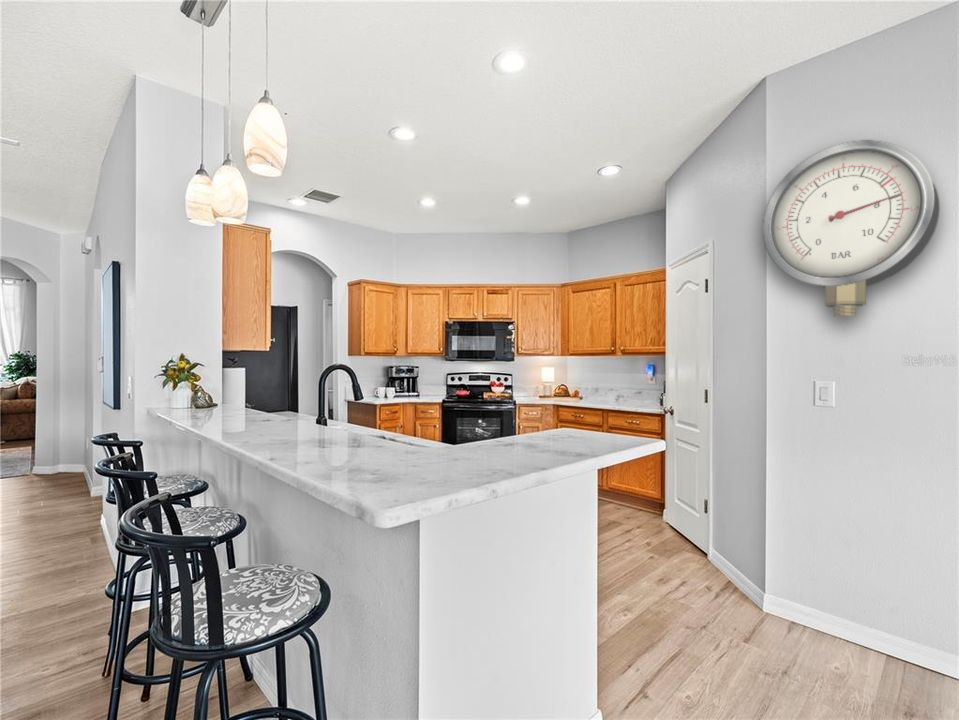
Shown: **8** bar
